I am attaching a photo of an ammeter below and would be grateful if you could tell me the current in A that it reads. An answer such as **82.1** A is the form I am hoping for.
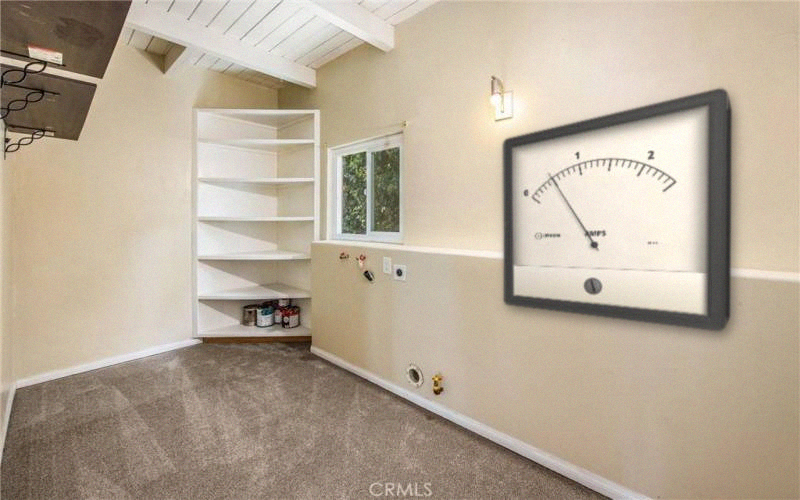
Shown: **0.5** A
